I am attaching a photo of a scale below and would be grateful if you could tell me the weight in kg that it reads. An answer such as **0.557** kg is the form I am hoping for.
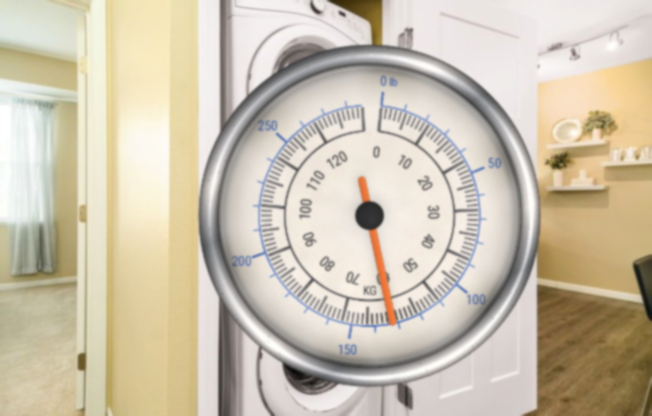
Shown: **60** kg
